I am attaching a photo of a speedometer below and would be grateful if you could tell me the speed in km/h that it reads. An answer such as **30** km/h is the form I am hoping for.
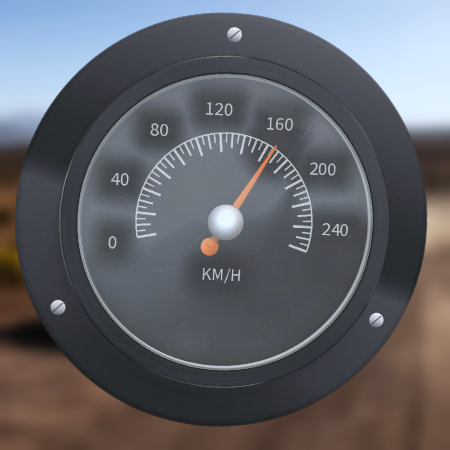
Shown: **165** km/h
